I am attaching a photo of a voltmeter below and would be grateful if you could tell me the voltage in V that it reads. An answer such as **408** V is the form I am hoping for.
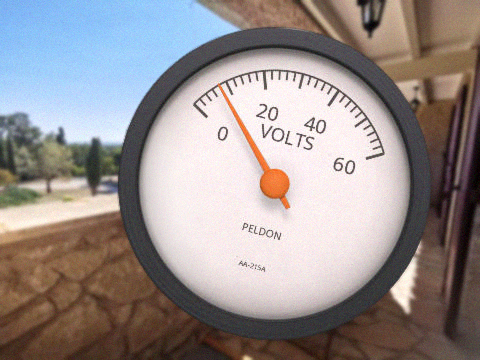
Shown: **8** V
